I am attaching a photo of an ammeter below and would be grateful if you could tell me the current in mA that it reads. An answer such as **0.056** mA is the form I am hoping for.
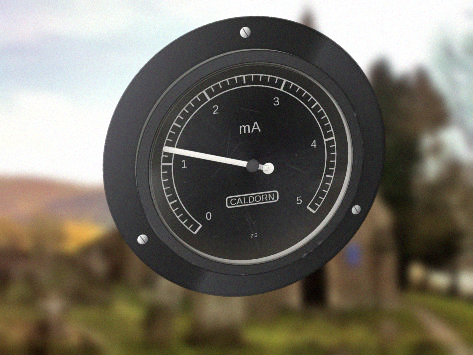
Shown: **1.2** mA
